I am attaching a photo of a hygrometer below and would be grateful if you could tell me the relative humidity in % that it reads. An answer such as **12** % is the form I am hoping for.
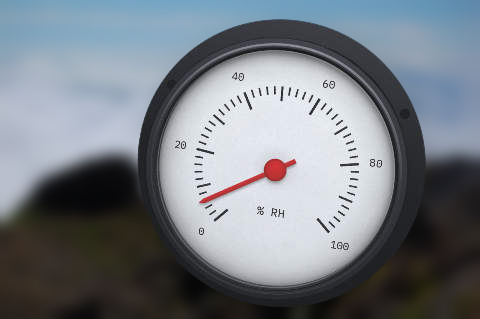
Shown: **6** %
